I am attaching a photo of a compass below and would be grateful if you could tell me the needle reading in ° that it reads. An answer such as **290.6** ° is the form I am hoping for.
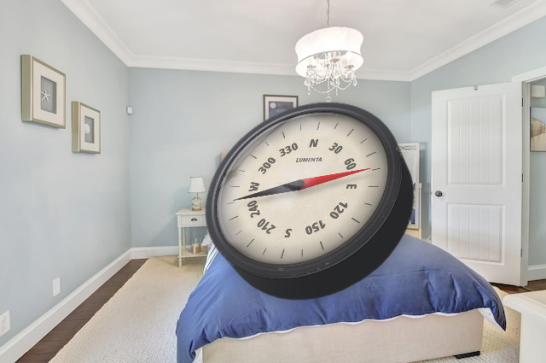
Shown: **75** °
